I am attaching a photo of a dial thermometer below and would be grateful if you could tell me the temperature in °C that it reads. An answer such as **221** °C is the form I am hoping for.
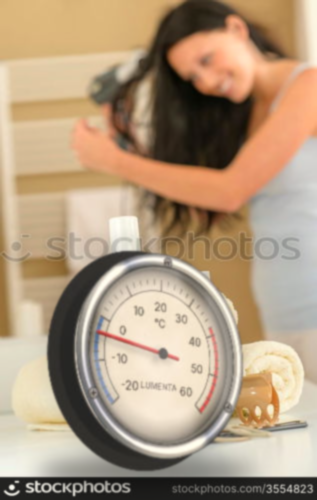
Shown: **-4** °C
